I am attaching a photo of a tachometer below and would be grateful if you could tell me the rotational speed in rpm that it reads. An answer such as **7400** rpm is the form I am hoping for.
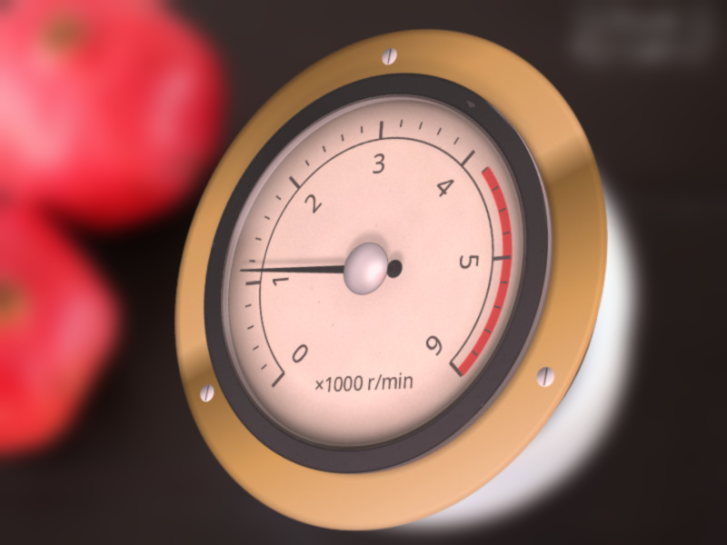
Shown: **1100** rpm
